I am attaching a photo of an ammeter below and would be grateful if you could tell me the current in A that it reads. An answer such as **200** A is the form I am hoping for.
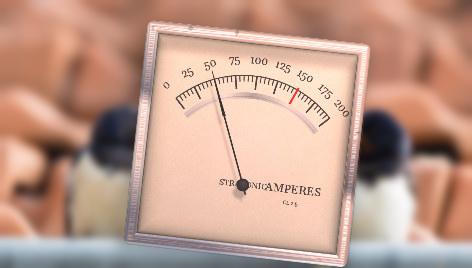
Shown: **50** A
